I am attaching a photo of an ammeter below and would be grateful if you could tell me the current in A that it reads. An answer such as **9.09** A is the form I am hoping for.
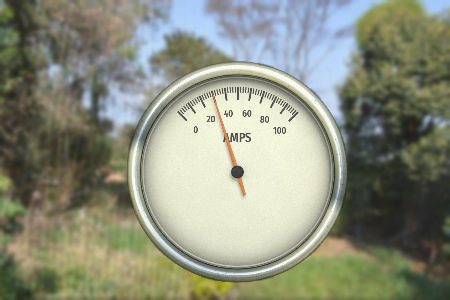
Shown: **30** A
